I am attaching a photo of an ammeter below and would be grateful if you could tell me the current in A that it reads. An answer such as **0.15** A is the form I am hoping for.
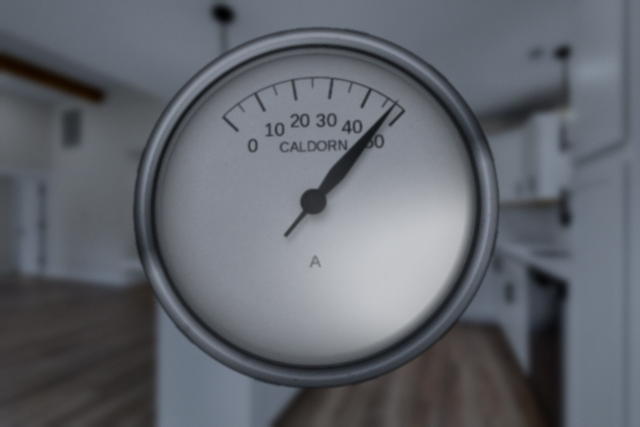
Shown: **47.5** A
